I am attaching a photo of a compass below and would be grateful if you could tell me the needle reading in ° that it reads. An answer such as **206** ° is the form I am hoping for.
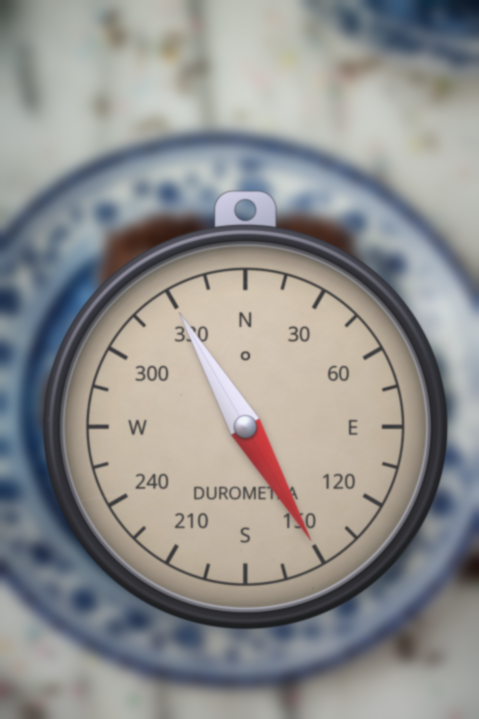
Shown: **150** °
